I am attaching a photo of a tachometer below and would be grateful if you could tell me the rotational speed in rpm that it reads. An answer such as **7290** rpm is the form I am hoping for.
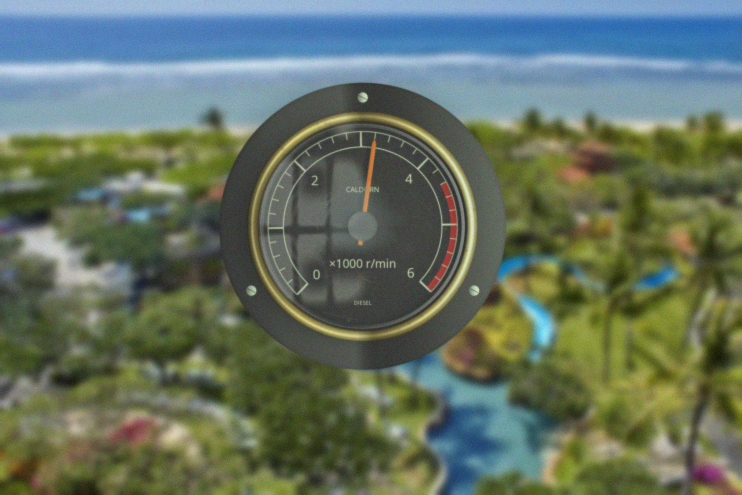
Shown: **3200** rpm
